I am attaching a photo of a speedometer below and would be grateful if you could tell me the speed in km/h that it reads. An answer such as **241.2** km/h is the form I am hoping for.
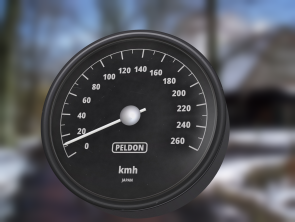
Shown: **10** km/h
